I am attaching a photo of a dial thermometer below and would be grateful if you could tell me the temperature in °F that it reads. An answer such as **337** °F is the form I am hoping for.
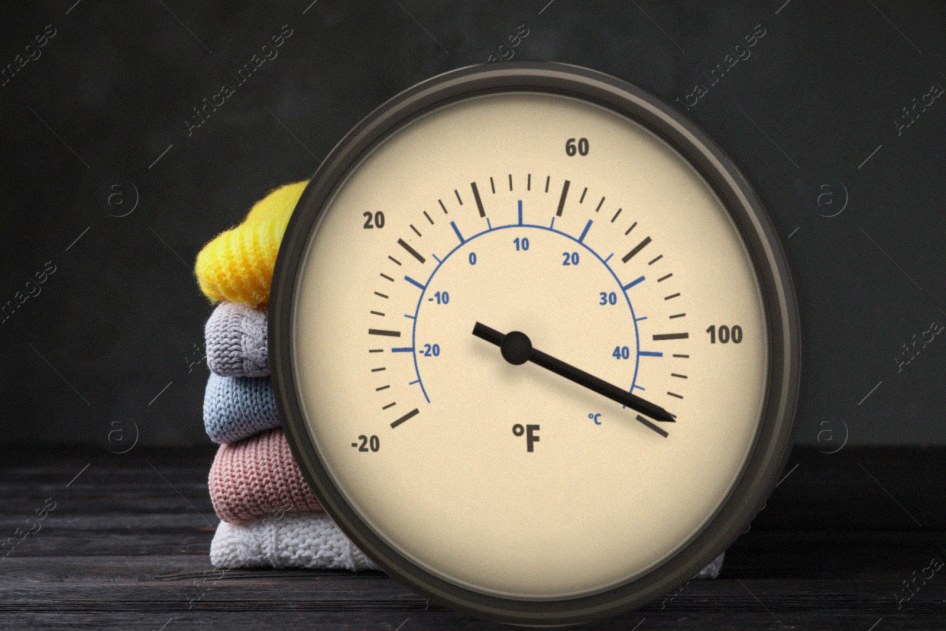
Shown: **116** °F
